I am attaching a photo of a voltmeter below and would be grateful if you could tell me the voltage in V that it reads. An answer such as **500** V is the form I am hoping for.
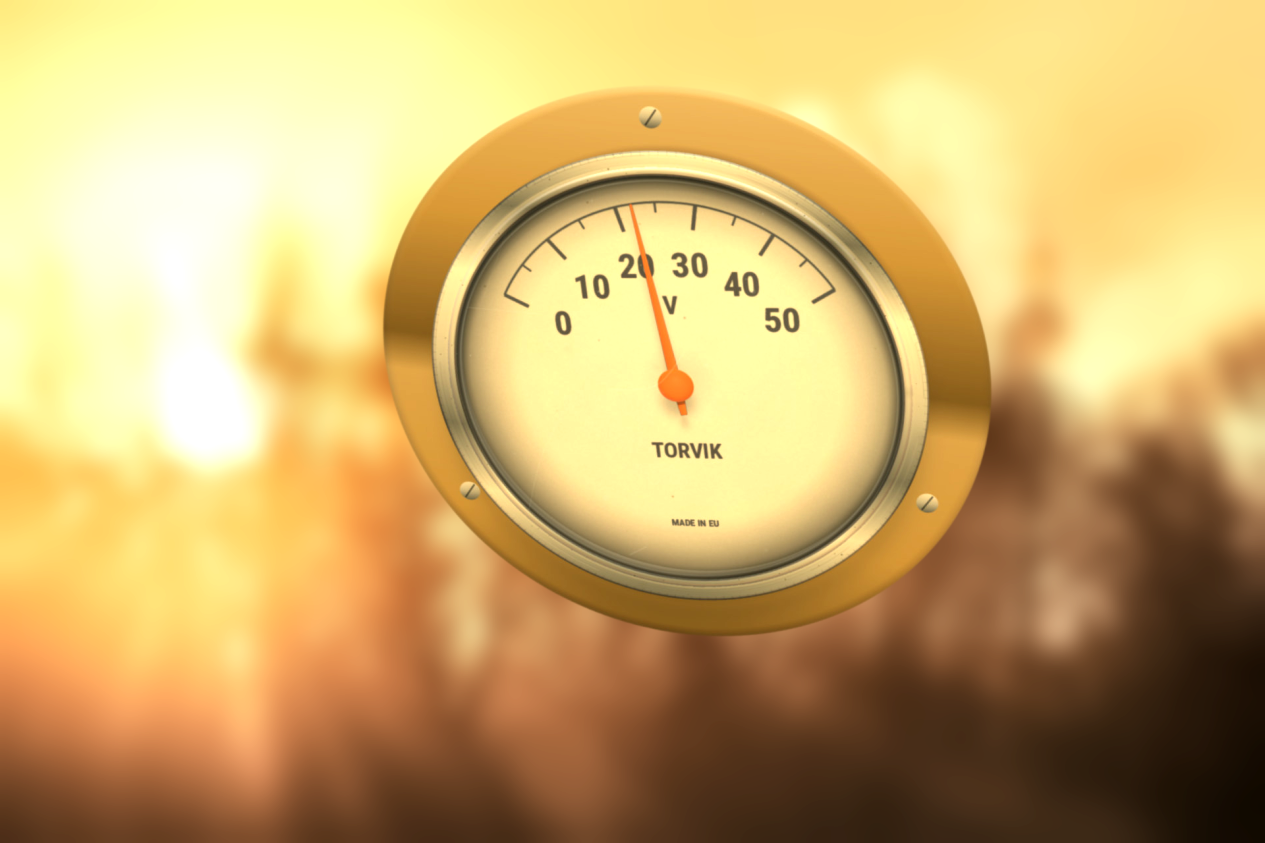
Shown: **22.5** V
